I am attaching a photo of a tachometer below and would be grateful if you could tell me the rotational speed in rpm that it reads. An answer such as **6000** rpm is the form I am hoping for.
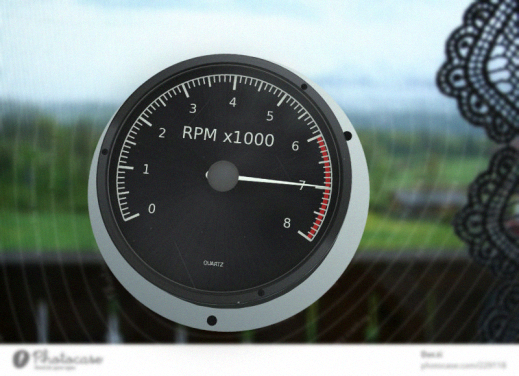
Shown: **7000** rpm
